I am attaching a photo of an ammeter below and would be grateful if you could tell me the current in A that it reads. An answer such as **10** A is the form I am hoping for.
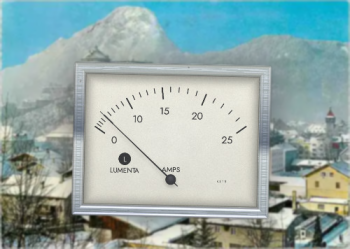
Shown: **5** A
